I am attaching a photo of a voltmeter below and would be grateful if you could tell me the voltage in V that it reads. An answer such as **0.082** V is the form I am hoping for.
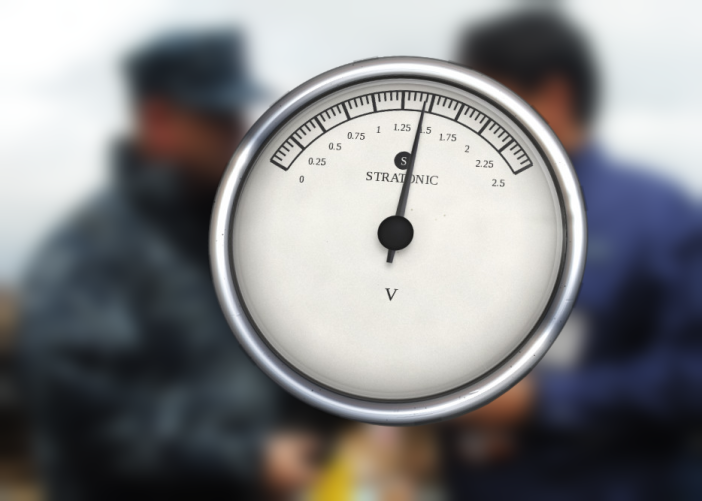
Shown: **1.45** V
